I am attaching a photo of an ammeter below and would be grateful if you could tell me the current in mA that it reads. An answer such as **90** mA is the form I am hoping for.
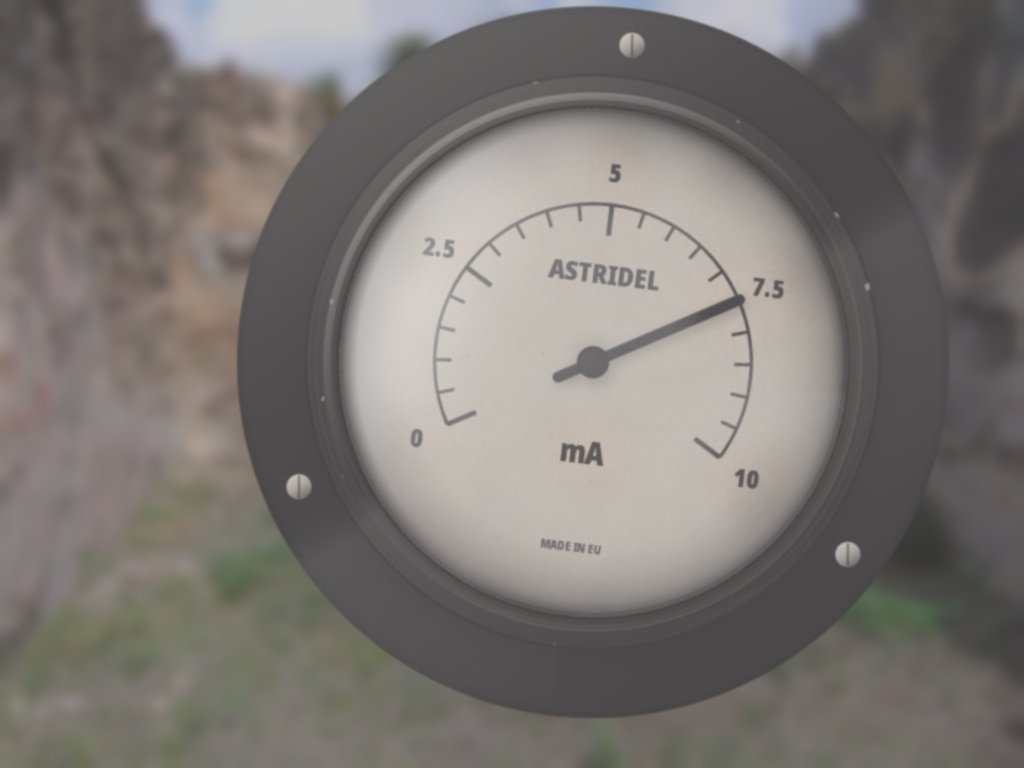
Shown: **7.5** mA
